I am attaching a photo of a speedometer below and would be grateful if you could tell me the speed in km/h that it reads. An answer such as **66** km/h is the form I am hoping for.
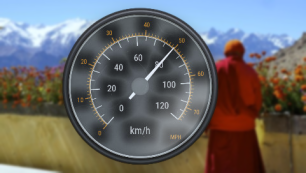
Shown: **80** km/h
